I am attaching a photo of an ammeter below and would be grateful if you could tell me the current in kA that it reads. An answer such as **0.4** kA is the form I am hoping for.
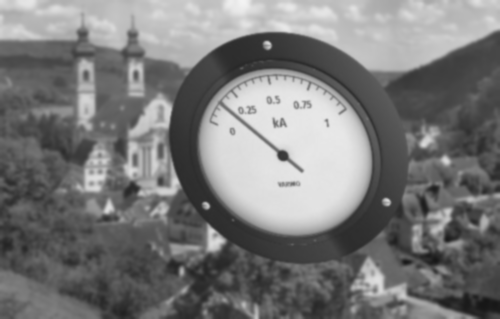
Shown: **0.15** kA
